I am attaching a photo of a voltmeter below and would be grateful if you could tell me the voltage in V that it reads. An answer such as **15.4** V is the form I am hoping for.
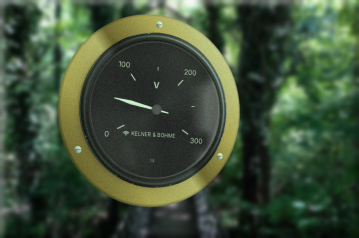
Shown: **50** V
